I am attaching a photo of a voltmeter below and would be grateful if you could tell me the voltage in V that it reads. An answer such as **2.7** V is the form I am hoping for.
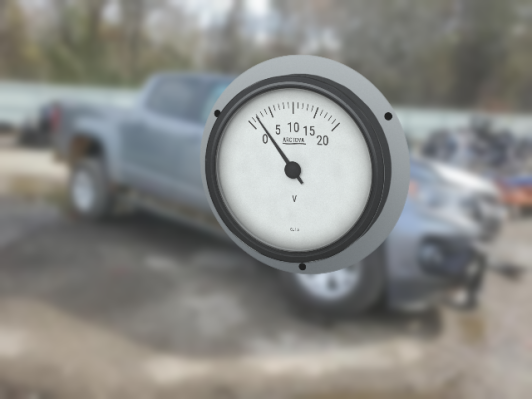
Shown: **2** V
